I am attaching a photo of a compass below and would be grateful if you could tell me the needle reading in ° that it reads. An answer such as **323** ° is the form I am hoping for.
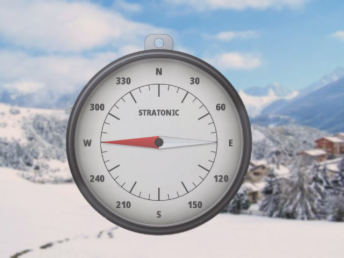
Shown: **270** °
